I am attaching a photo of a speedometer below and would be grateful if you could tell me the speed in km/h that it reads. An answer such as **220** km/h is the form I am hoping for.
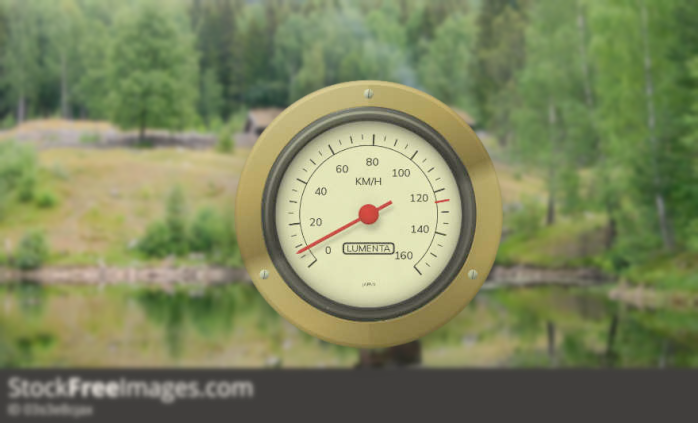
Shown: **7.5** km/h
